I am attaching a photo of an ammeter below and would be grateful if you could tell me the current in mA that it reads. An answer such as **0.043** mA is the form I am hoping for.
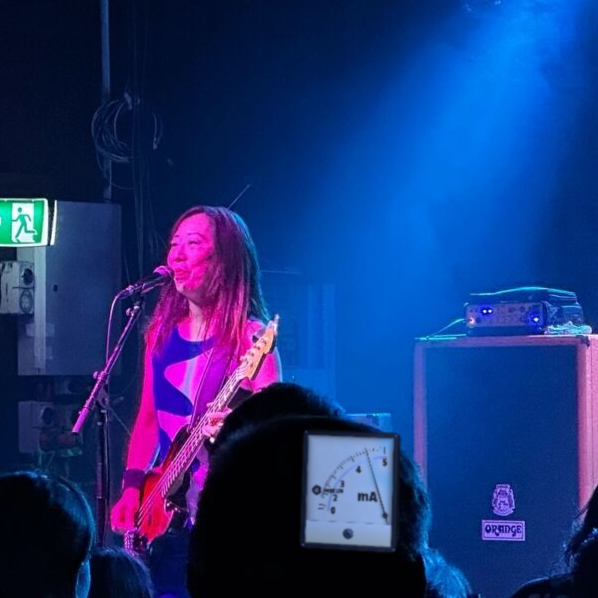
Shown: **4.5** mA
